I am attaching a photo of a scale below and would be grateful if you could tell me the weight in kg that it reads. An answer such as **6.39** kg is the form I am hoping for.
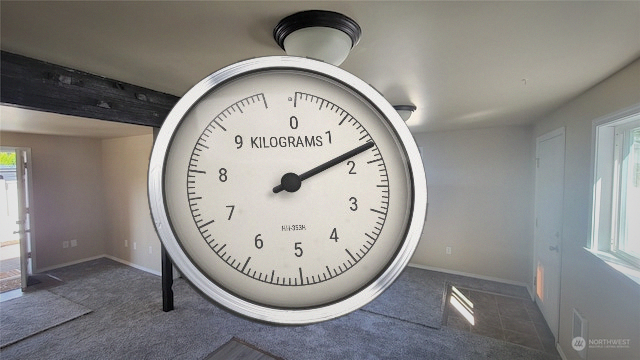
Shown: **1.7** kg
